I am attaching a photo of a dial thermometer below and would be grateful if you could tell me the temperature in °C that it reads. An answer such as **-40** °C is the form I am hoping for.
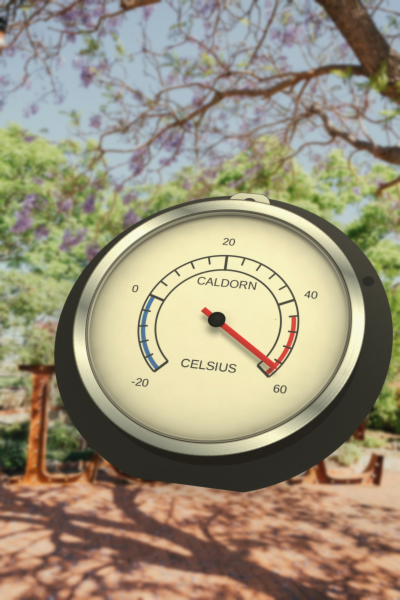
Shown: **58** °C
